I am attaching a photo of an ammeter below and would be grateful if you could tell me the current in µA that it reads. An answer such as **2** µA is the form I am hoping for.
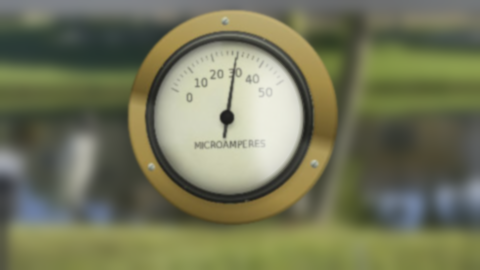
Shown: **30** µA
